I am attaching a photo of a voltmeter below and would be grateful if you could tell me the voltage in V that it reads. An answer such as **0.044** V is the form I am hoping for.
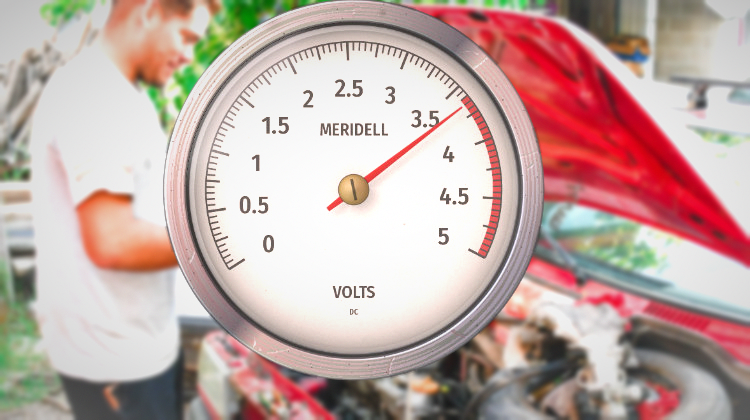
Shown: **3.65** V
